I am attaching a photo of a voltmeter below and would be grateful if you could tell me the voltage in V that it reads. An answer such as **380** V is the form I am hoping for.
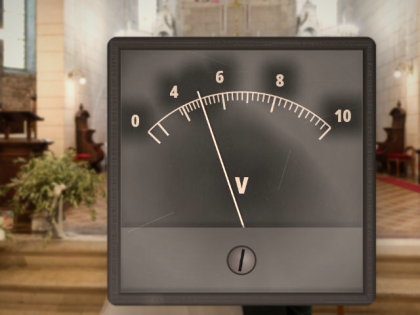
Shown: **5** V
